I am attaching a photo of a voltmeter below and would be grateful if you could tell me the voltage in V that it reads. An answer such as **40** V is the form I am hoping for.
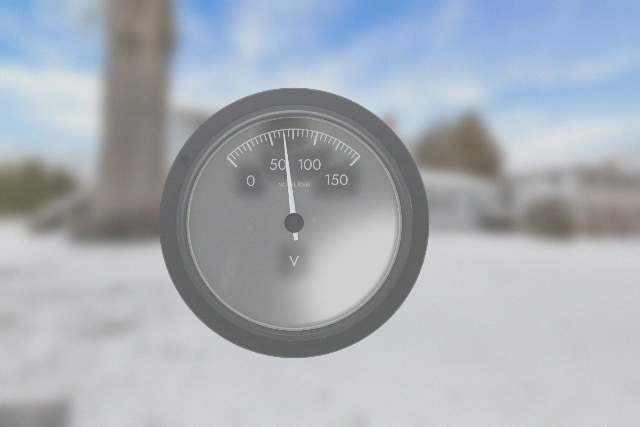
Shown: **65** V
